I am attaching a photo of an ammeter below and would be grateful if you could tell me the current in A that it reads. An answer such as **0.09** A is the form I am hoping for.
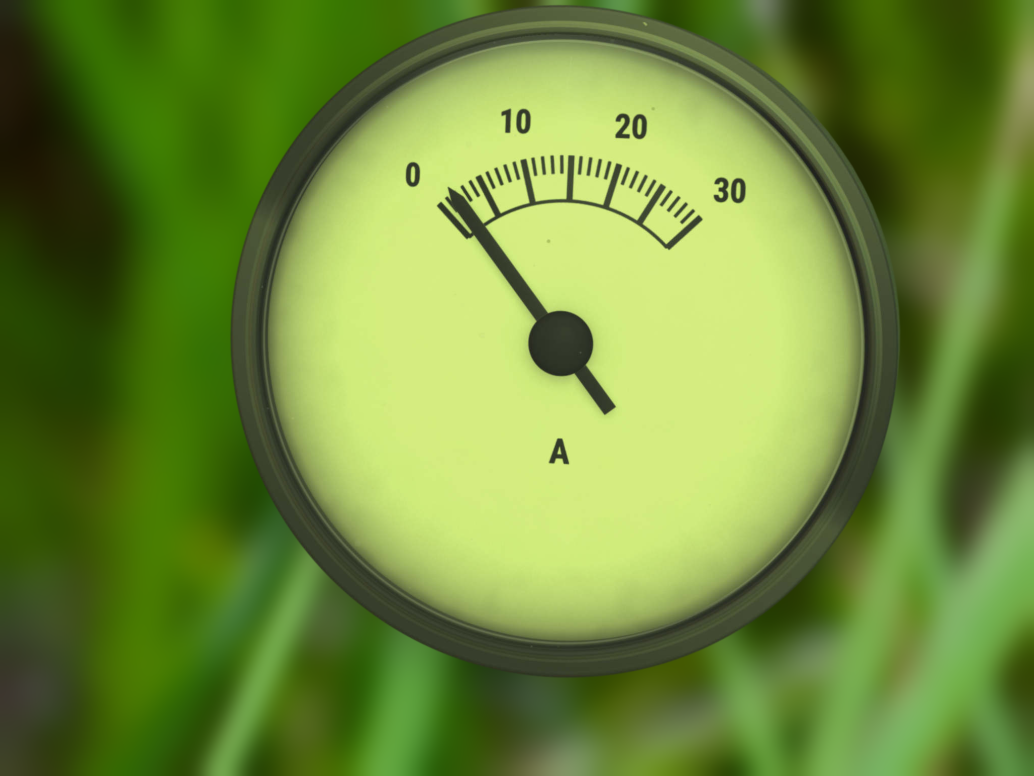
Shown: **2** A
